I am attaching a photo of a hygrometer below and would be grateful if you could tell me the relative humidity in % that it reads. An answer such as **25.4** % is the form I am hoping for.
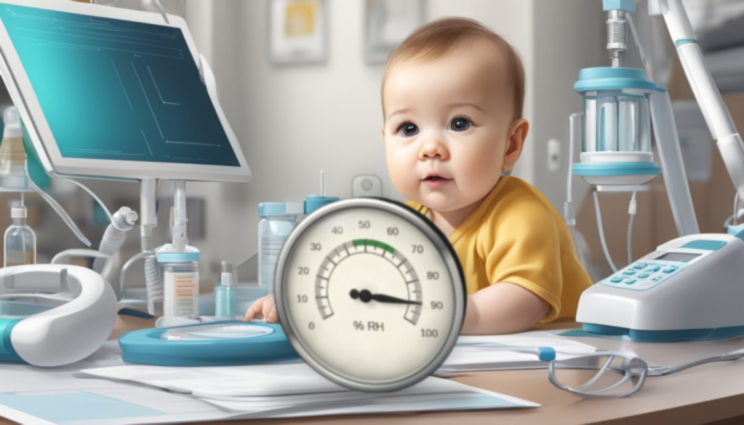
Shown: **90** %
